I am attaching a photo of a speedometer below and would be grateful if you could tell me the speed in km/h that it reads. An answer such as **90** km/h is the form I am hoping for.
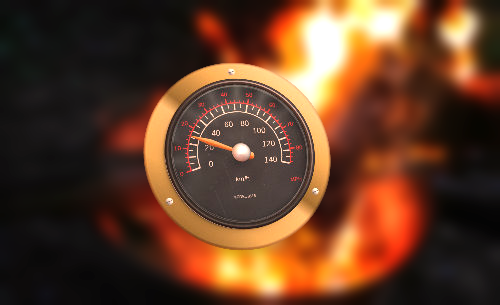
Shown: **25** km/h
